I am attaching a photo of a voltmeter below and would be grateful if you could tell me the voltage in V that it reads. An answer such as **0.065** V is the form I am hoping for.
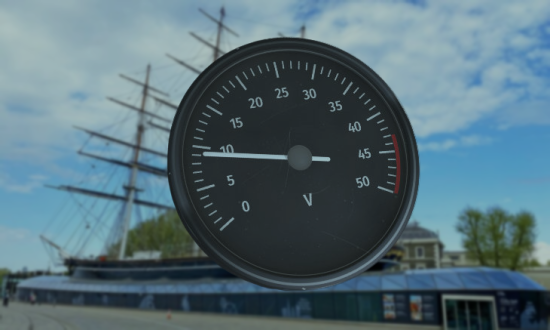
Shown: **9** V
